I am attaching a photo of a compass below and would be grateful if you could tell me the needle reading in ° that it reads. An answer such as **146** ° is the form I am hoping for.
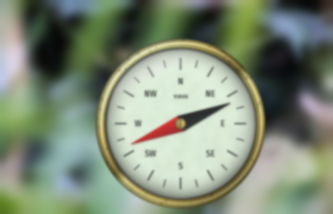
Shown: **247.5** °
